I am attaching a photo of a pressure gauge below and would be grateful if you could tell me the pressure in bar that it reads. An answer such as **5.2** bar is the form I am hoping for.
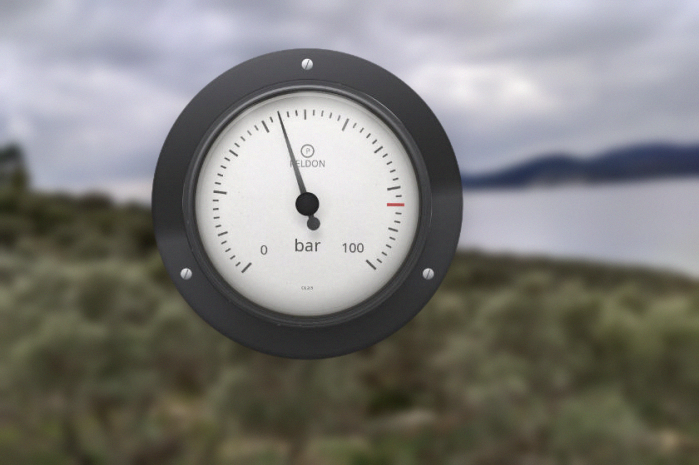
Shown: **44** bar
